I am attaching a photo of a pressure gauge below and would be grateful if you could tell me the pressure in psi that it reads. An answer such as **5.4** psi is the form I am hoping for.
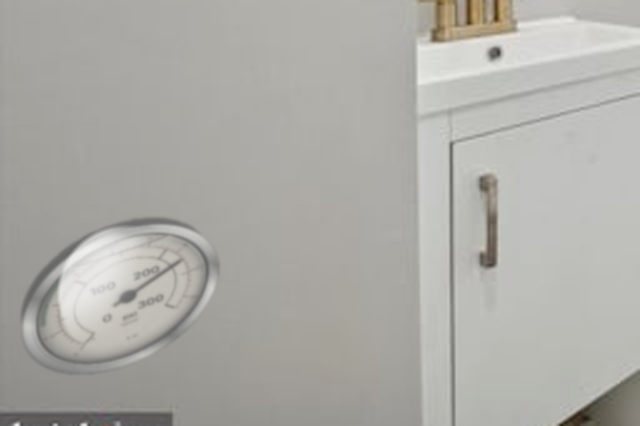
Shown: **225** psi
